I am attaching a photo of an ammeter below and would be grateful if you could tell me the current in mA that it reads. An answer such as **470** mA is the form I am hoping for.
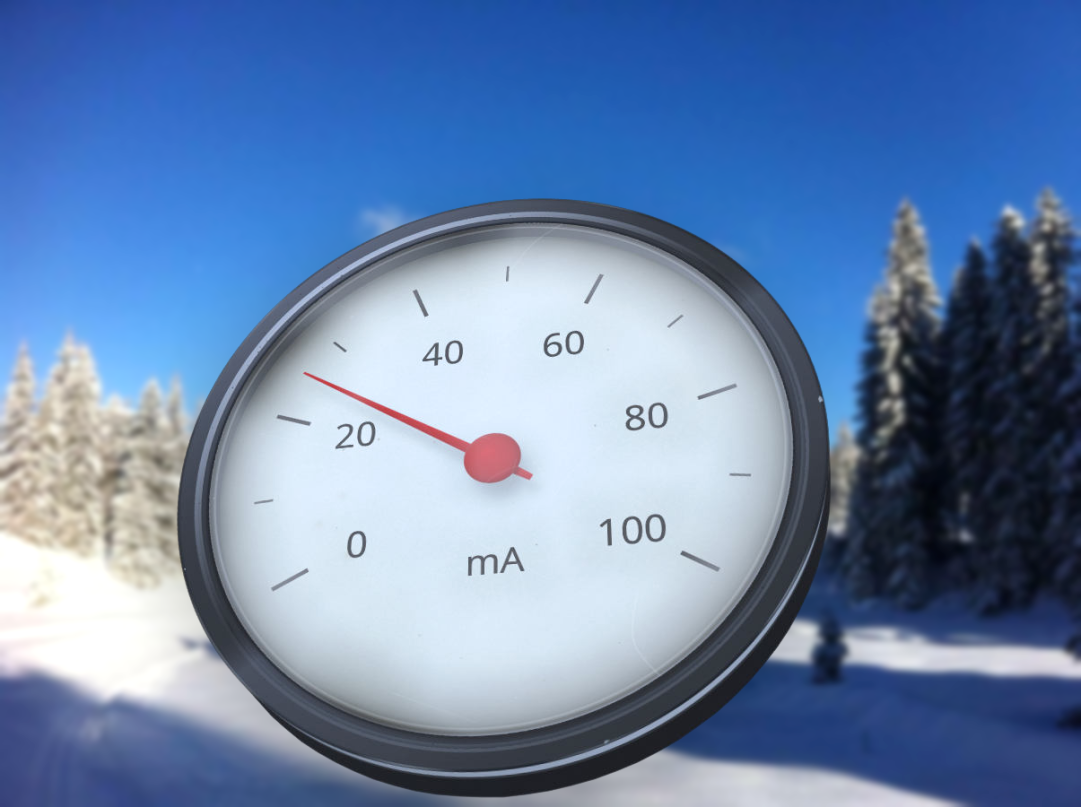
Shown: **25** mA
